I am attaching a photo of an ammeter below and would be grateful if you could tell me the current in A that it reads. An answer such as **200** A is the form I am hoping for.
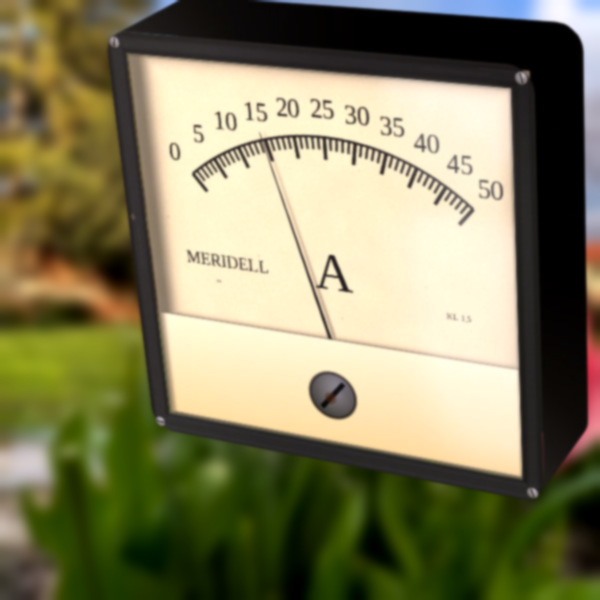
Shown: **15** A
